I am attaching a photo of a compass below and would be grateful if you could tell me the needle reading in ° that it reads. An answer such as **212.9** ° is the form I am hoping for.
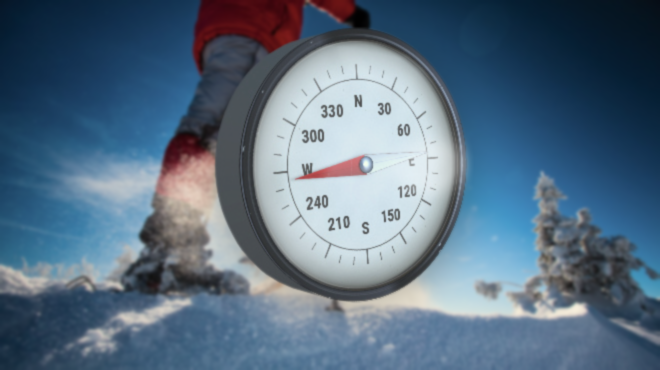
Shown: **265** °
